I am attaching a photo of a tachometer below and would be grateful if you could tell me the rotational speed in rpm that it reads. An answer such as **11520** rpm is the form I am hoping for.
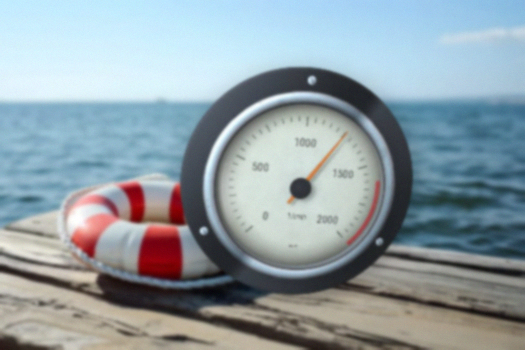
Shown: **1250** rpm
